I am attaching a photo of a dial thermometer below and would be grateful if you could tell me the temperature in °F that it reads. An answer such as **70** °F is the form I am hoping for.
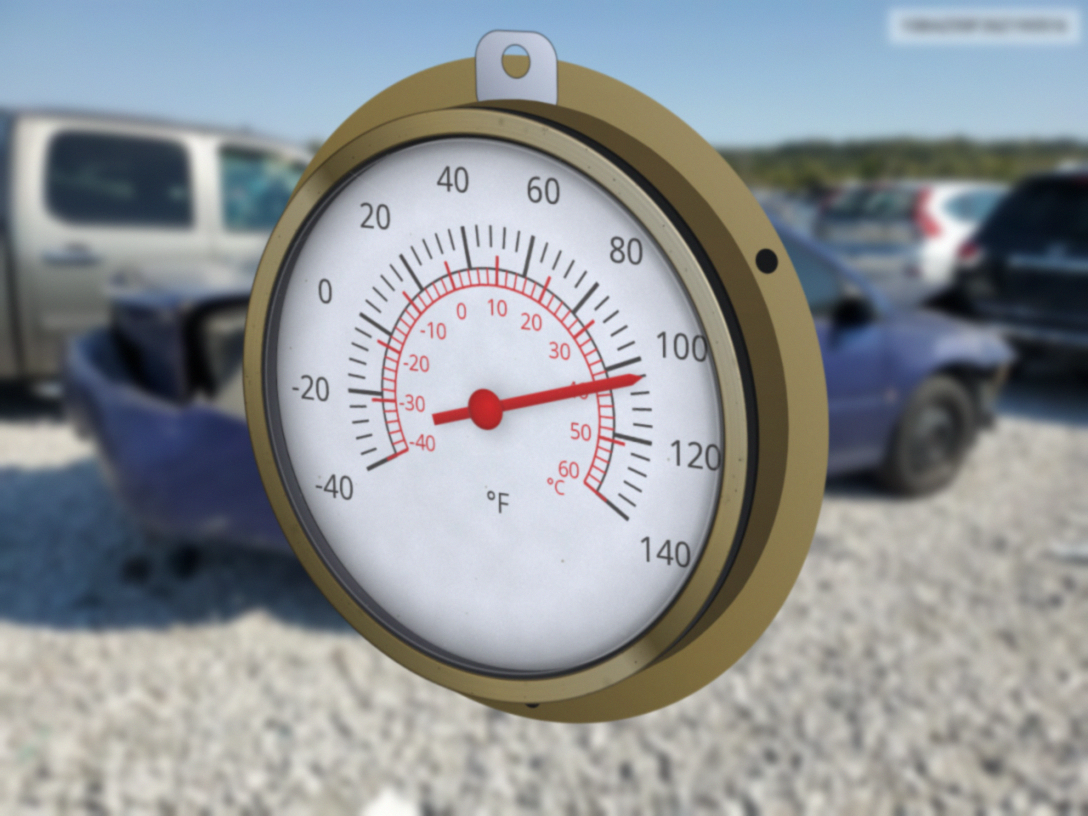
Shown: **104** °F
